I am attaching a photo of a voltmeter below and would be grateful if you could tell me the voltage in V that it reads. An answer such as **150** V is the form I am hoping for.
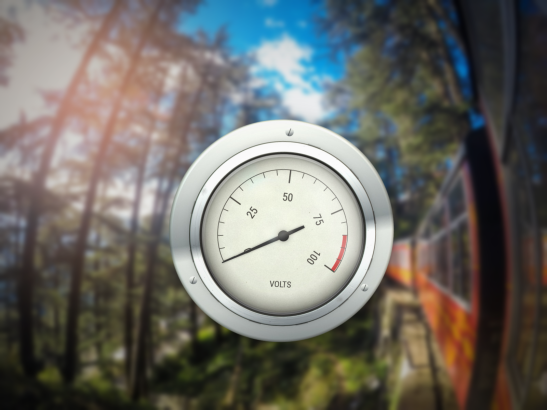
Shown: **0** V
